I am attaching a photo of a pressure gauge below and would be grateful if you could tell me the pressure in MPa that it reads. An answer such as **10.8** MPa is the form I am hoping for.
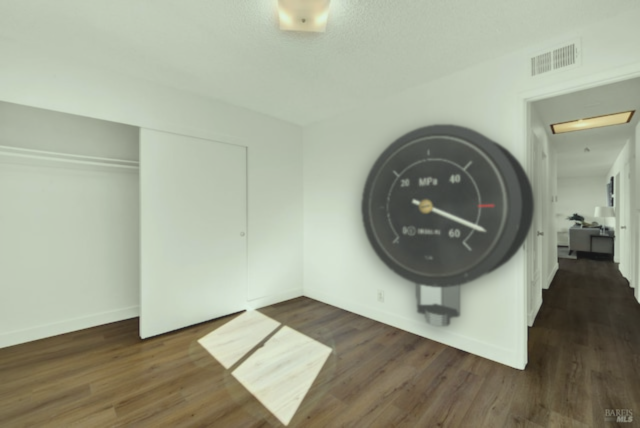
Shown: **55** MPa
